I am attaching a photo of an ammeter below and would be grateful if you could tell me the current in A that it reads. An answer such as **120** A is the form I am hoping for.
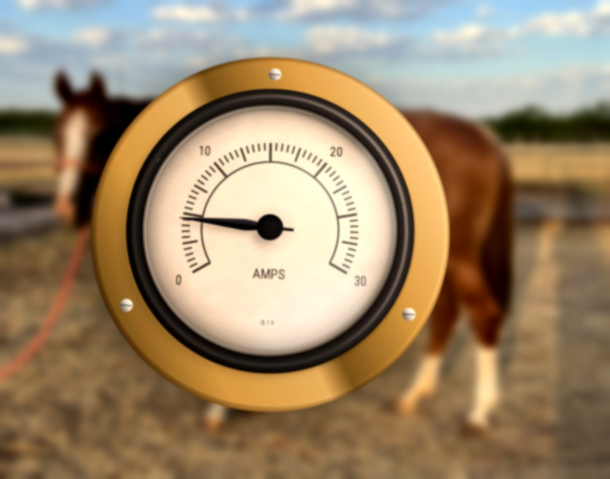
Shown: **4.5** A
